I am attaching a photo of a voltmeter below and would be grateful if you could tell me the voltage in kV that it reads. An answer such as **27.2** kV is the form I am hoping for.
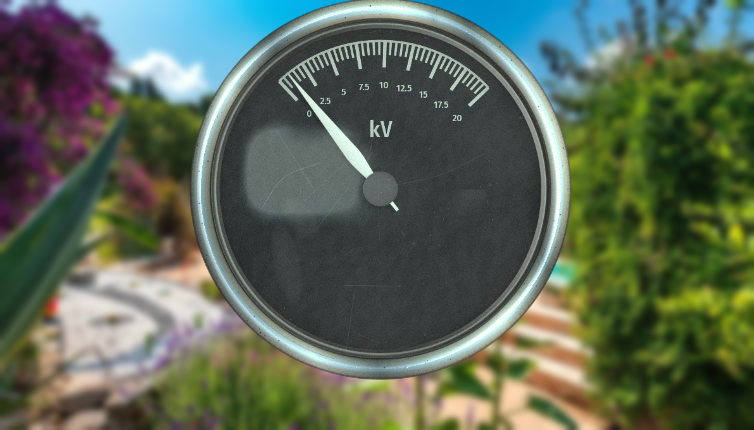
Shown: **1** kV
